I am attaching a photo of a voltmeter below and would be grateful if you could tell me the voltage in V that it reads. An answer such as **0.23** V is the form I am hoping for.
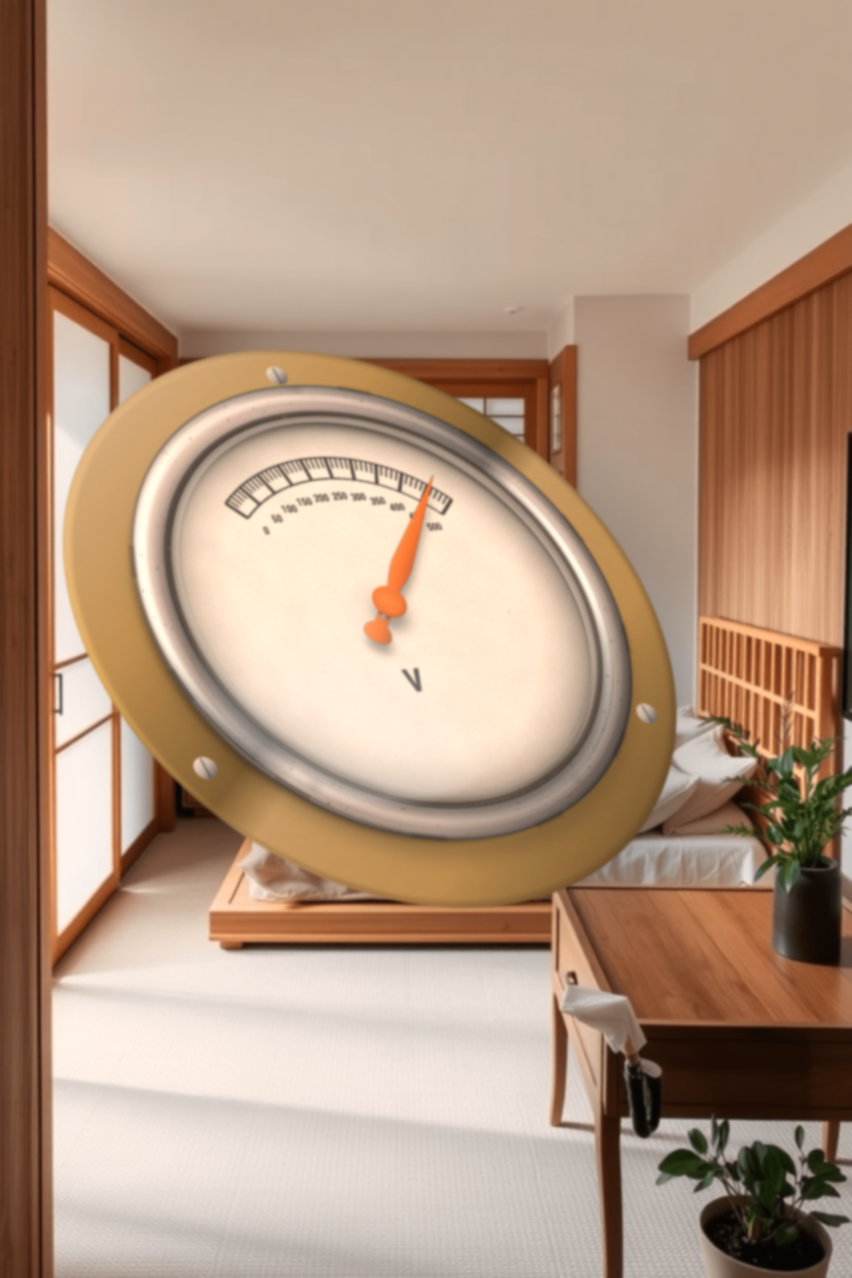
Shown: **450** V
